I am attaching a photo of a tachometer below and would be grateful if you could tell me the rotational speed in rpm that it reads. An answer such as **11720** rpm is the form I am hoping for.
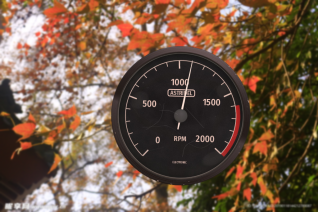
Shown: **1100** rpm
